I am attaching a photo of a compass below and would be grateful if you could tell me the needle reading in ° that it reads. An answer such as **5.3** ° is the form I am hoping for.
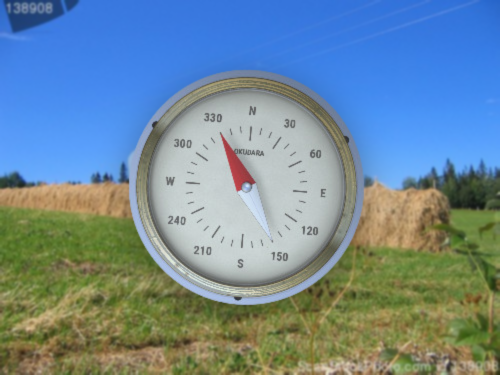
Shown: **330** °
